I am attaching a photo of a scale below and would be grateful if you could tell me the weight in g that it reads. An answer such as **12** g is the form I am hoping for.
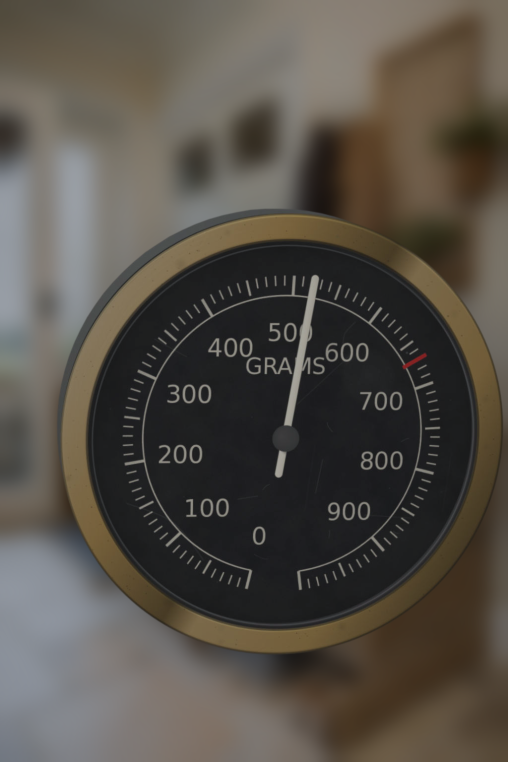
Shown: **520** g
